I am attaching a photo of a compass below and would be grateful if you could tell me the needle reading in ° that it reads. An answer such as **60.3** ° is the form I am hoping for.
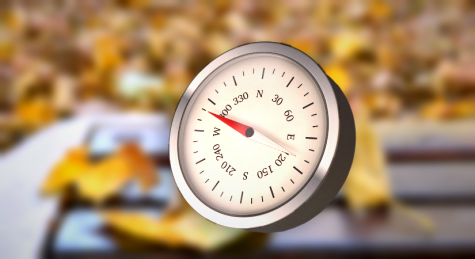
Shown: **290** °
